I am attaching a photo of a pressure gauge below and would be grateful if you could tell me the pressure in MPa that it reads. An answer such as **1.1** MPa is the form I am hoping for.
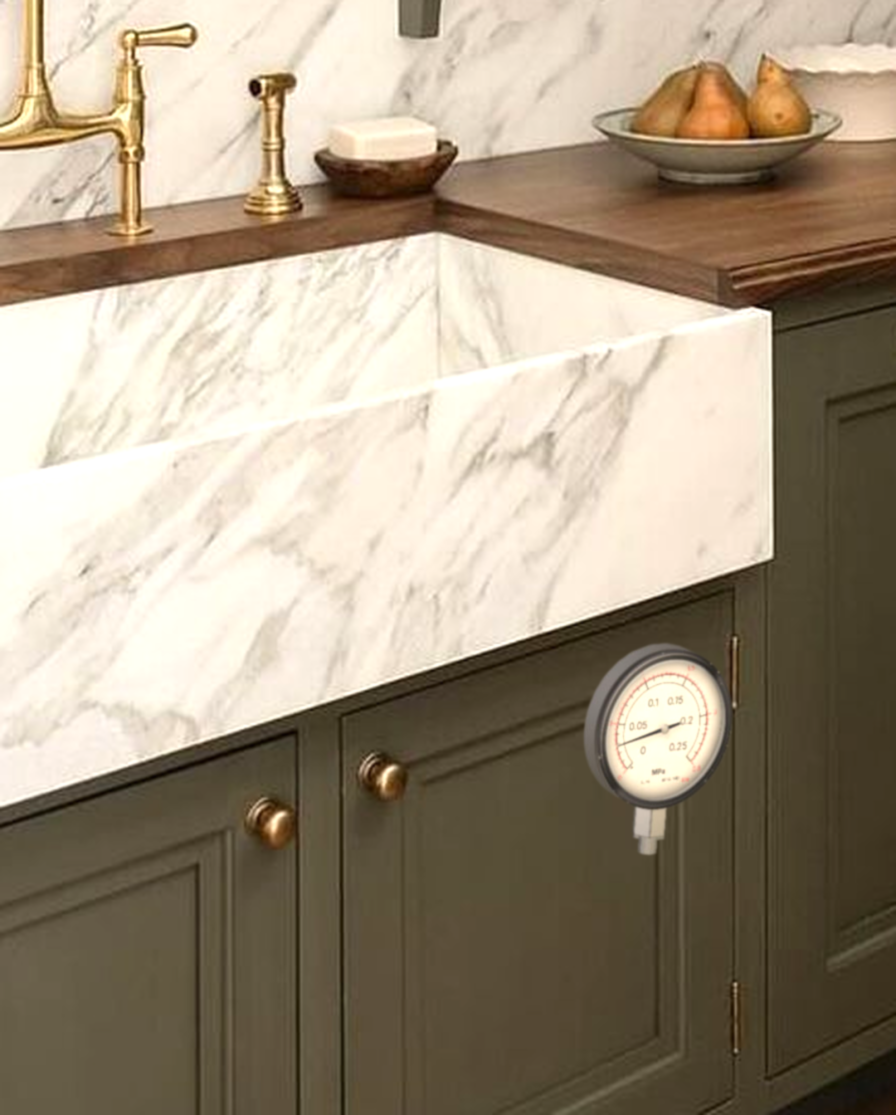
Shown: **0.03** MPa
